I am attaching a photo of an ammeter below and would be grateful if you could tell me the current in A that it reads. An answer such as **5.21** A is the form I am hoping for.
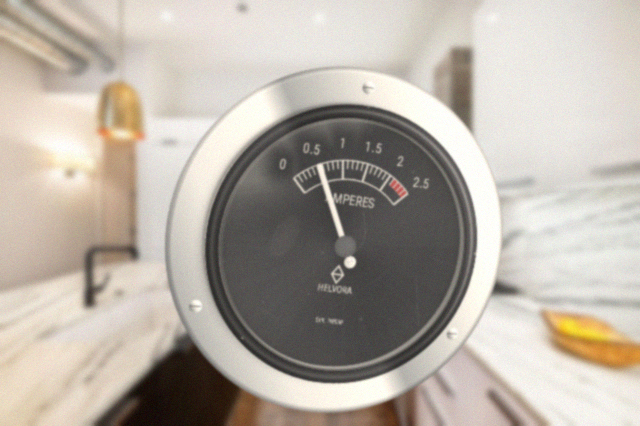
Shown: **0.5** A
